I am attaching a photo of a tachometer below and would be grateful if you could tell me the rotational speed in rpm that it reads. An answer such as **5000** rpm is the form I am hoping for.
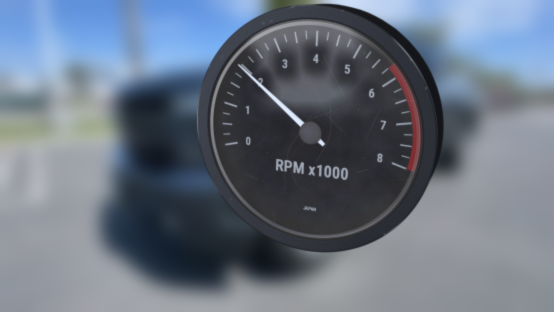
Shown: **2000** rpm
